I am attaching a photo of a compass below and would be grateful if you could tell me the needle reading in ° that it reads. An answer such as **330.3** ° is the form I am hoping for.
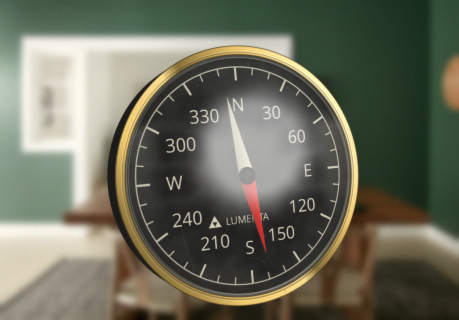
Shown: **170** °
